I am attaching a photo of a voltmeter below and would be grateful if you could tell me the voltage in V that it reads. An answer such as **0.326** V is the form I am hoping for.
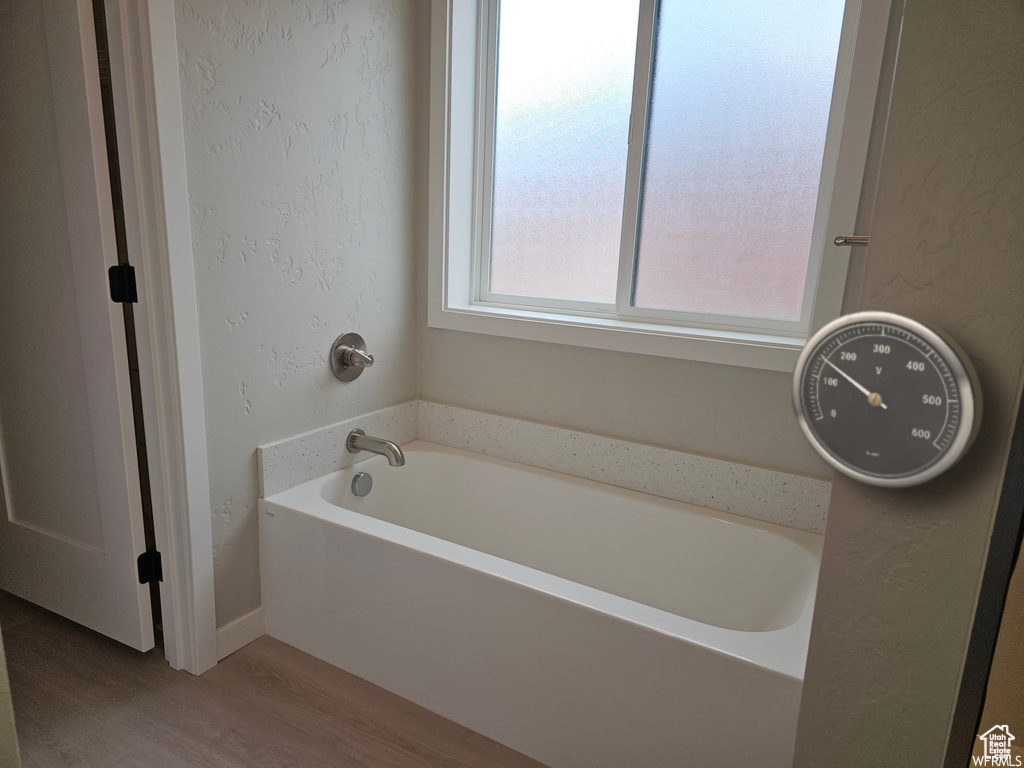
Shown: **150** V
